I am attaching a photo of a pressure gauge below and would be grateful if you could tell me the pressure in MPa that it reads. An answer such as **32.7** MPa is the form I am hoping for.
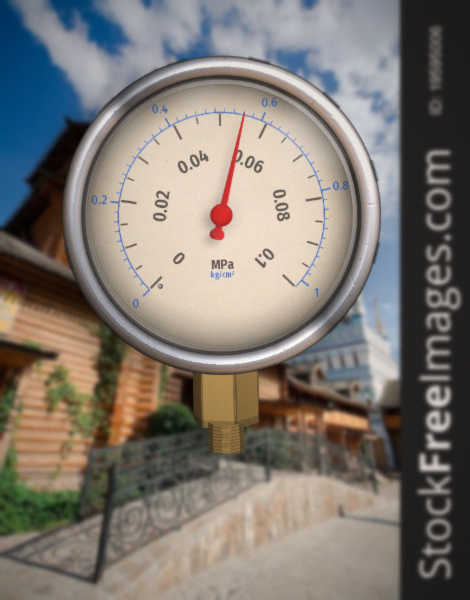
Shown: **0.055** MPa
